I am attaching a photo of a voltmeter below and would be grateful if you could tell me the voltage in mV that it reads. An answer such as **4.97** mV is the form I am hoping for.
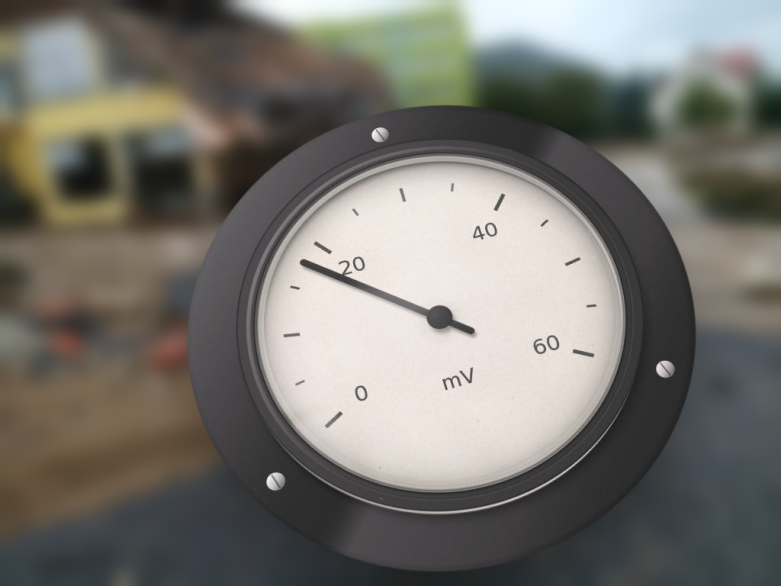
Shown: **17.5** mV
